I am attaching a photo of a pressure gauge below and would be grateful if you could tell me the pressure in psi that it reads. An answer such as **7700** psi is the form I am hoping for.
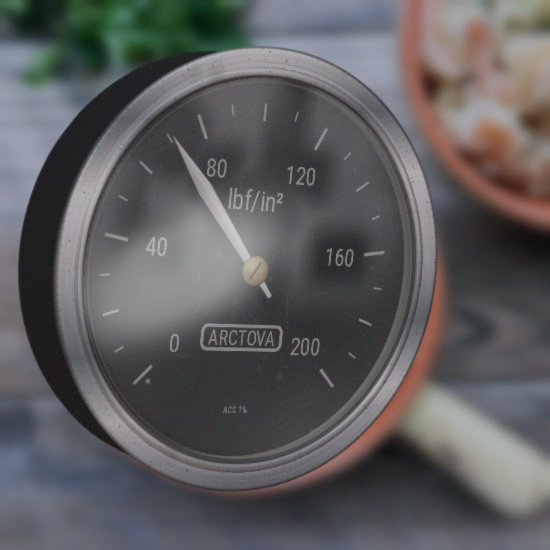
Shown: **70** psi
